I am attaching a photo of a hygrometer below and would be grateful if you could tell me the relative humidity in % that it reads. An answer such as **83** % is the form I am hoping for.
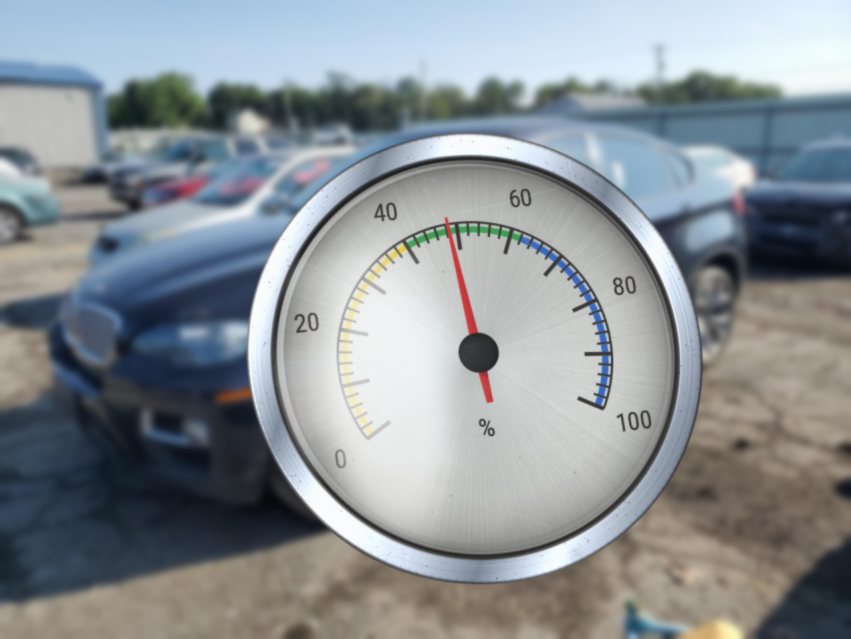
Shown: **48** %
